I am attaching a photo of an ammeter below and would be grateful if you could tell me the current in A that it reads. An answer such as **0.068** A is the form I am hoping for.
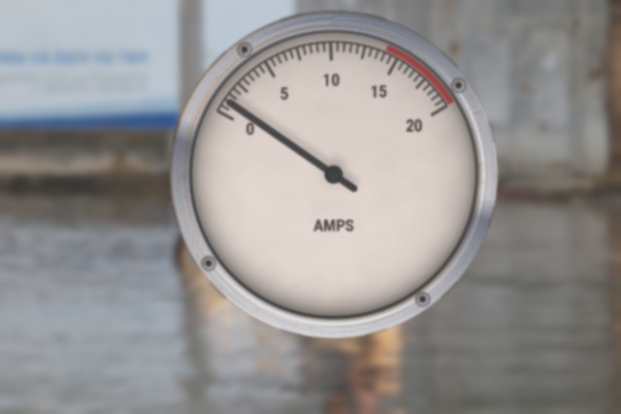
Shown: **1** A
